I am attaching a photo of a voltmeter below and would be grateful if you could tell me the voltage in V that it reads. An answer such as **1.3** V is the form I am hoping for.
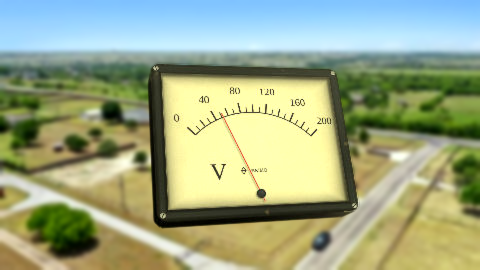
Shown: **50** V
